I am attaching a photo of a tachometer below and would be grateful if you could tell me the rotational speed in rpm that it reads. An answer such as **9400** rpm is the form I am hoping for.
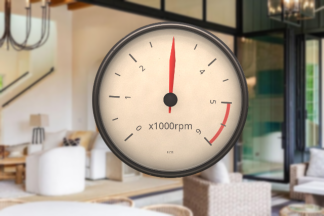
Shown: **3000** rpm
